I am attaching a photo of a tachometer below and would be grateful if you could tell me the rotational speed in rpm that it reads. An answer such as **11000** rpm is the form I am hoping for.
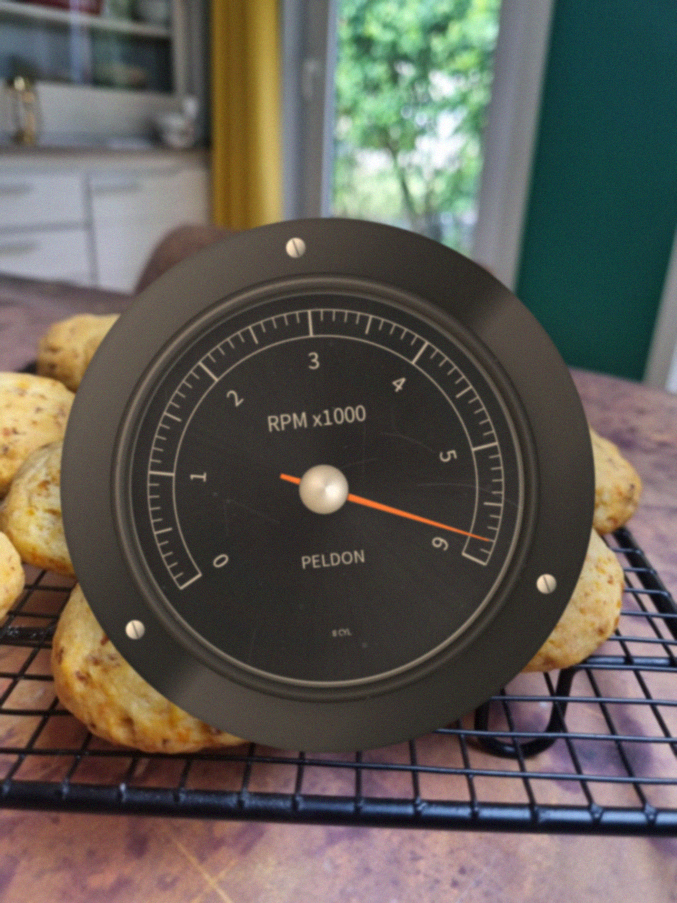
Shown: **5800** rpm
